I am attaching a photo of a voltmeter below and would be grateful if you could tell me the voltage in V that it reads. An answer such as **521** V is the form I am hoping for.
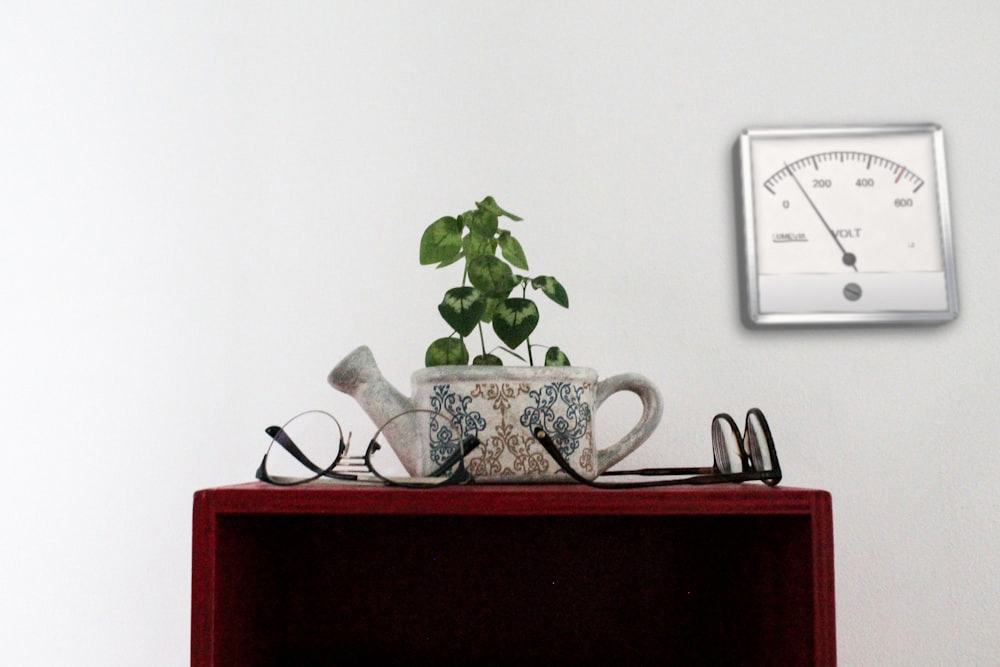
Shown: **100** V
